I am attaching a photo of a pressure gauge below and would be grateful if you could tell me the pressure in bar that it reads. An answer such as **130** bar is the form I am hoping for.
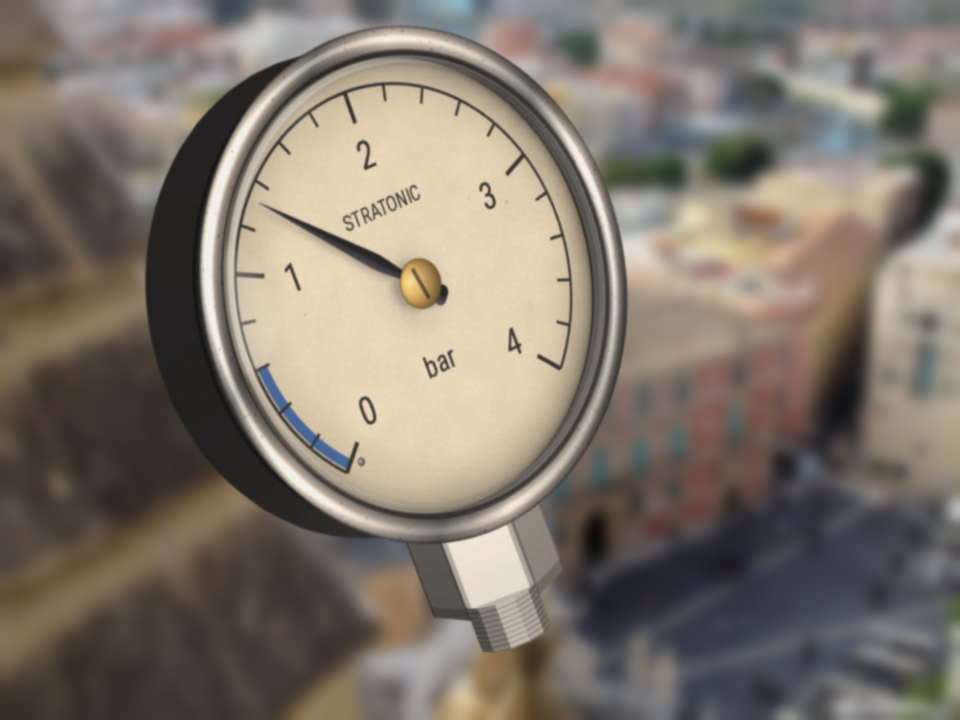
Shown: **1.3** bar
